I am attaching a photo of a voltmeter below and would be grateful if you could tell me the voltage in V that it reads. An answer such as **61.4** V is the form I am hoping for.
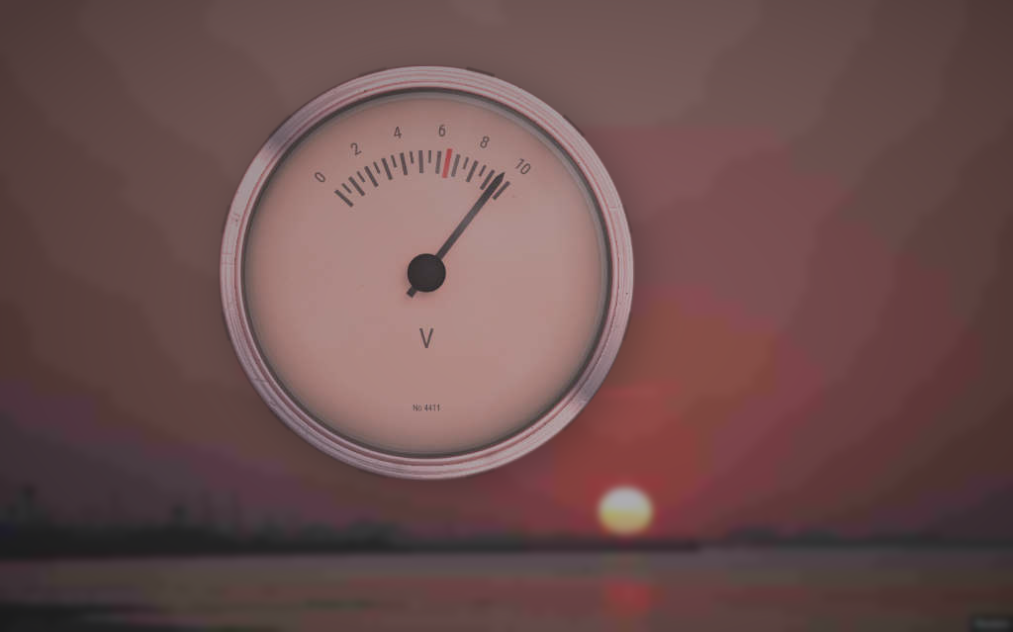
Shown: **9.5** V
